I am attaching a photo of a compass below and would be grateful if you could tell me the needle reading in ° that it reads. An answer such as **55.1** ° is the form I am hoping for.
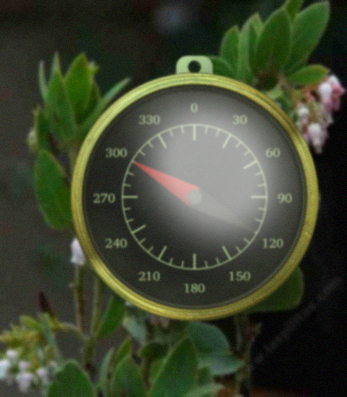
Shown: **300** °
